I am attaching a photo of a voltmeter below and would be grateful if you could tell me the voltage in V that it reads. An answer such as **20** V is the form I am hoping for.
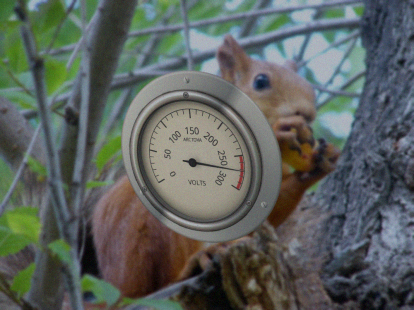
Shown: **270** V
